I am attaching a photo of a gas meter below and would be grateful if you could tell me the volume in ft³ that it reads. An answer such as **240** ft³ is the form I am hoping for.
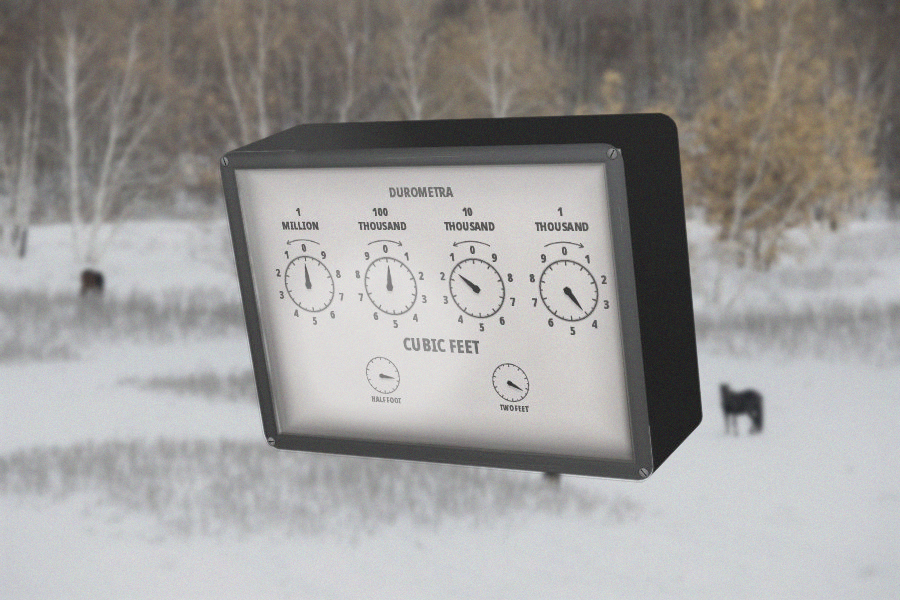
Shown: **1400** ft³
